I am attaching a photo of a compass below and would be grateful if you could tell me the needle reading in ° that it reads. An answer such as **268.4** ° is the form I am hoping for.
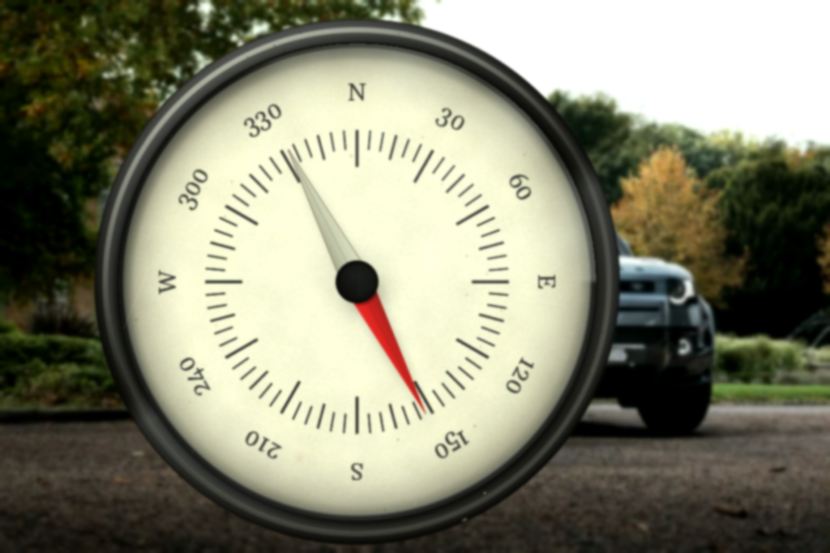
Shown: **152.5** °
